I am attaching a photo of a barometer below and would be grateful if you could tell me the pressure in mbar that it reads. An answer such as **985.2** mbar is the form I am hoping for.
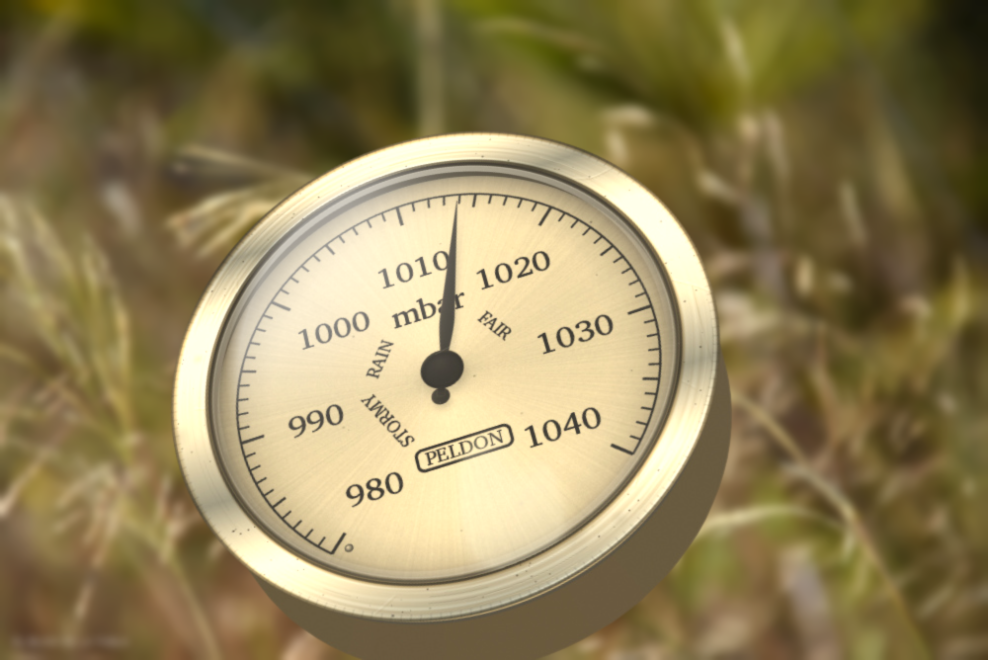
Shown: **1014** mbar
